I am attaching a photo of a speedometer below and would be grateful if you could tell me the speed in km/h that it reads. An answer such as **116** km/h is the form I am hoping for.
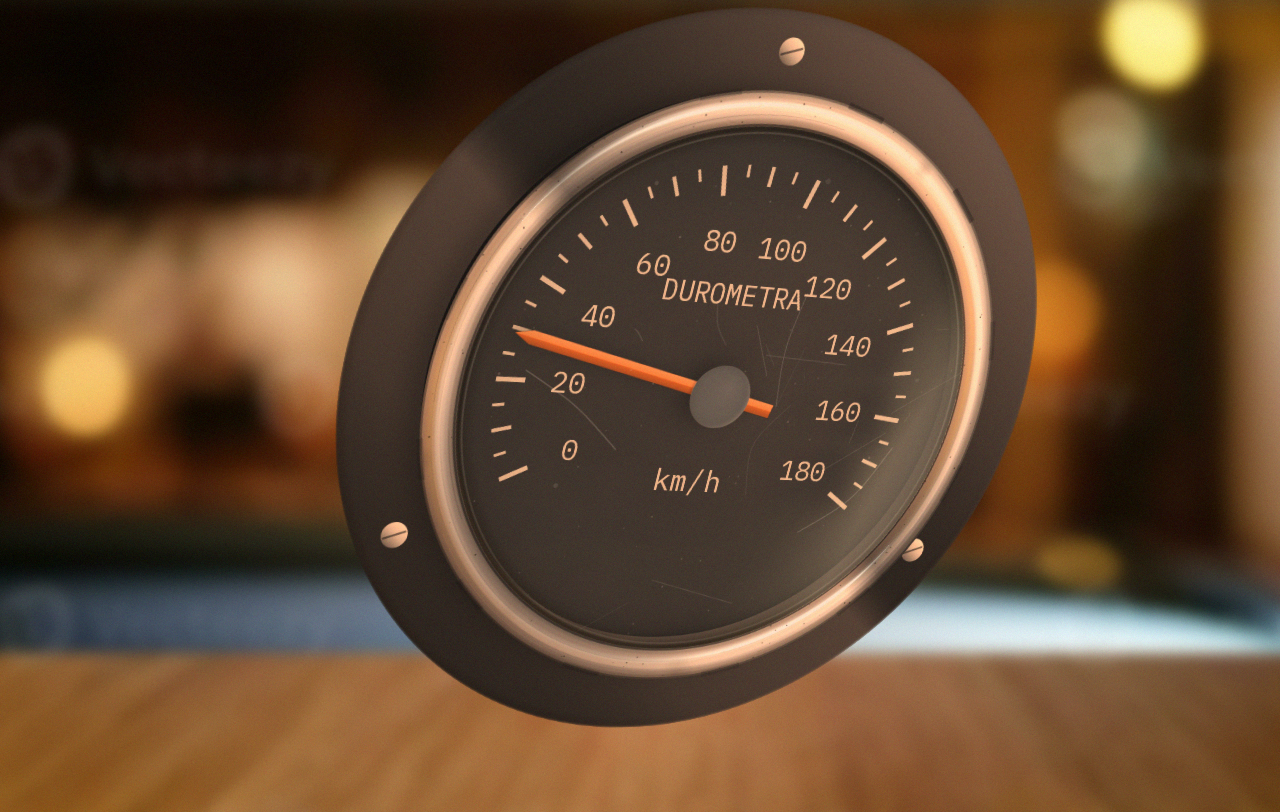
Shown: **30** km/h
